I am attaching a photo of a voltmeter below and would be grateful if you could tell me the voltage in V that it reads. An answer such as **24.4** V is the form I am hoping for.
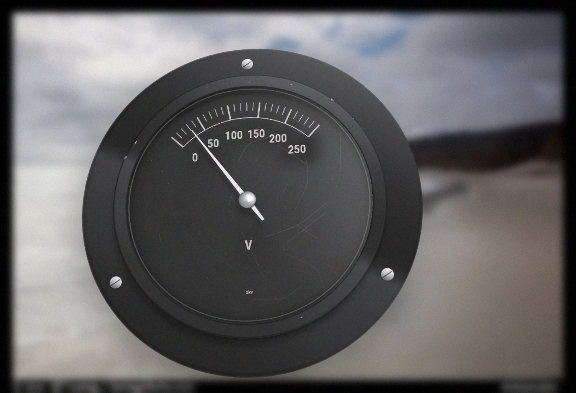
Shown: **30** V
